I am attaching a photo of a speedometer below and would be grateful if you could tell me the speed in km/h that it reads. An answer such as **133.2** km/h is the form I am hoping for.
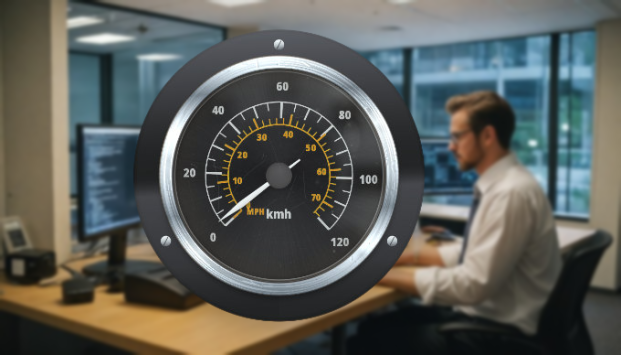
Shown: **2.5** km/h
